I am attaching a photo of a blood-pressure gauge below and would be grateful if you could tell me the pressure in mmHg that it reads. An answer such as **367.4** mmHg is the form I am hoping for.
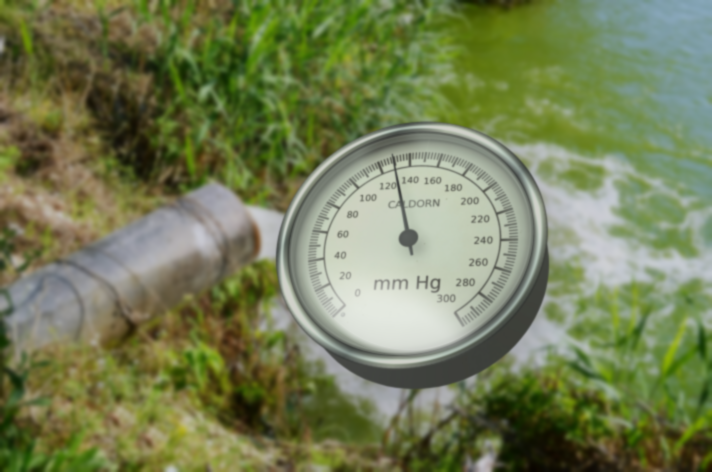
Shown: **130** mmHg
